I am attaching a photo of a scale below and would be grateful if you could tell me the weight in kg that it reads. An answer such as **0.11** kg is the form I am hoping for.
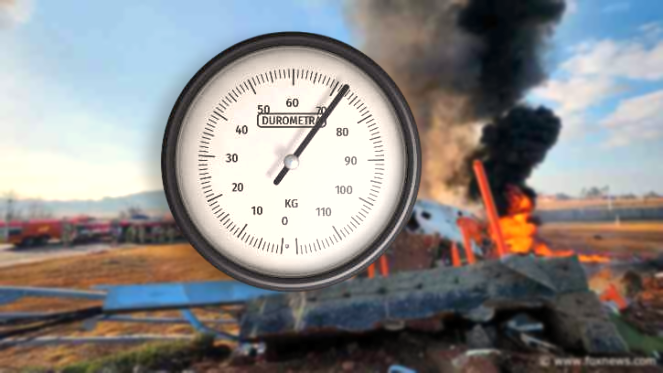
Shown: **72** kg
